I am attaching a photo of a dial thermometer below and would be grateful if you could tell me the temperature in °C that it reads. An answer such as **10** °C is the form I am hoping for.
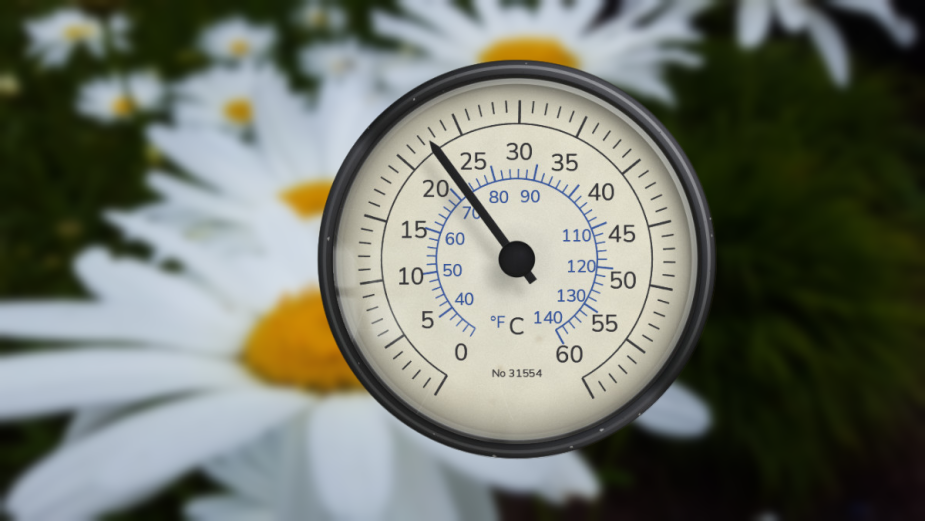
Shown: **22.5** °C
